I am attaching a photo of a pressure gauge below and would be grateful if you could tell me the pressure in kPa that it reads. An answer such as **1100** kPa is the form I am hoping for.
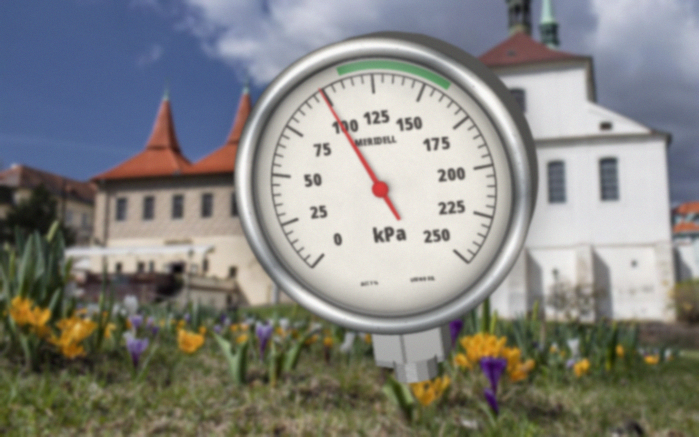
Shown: **100** kPa
